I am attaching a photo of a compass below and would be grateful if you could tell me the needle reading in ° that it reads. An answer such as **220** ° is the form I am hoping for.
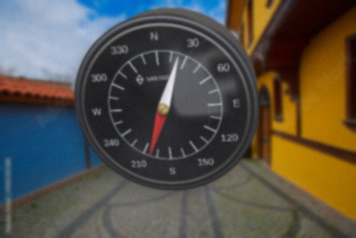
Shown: **202.5** °
